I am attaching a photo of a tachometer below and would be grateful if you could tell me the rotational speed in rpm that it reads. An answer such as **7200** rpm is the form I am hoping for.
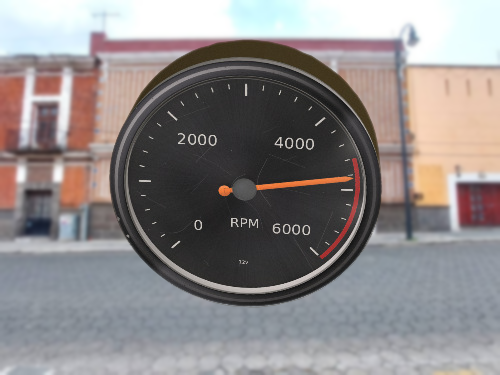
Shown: **4800** rpm
